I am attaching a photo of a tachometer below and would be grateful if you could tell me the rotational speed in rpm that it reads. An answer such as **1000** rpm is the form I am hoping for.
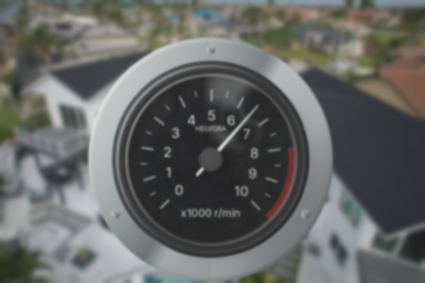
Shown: **6500** rpm
